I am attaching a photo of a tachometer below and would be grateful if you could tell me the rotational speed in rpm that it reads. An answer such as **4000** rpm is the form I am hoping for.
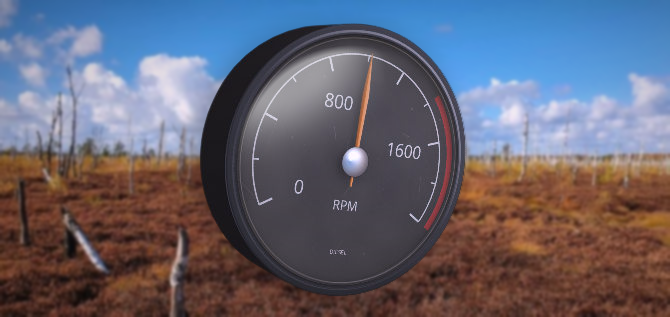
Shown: **1000** rpm
